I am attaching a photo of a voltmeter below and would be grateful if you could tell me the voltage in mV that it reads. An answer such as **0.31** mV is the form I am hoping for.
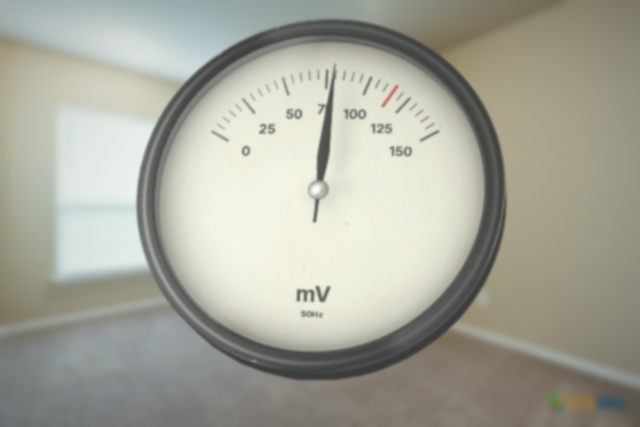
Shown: **80** mV
